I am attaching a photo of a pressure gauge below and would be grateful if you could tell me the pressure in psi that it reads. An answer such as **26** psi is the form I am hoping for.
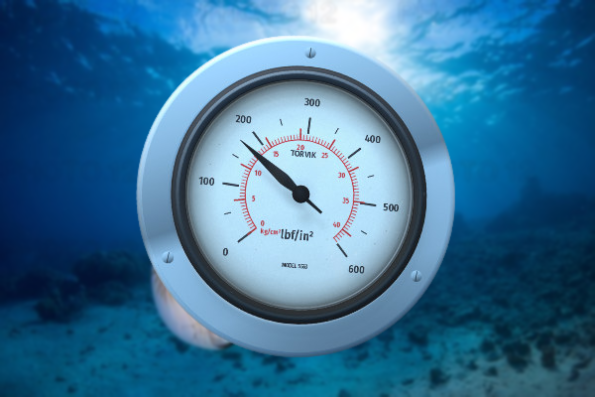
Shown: **175** psi
